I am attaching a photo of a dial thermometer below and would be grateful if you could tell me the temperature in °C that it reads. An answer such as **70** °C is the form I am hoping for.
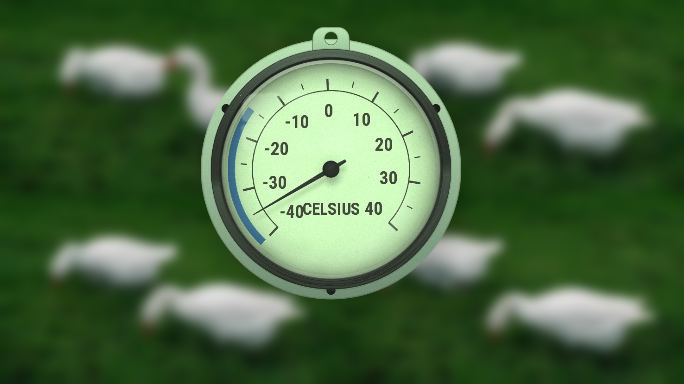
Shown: **-35** °C
